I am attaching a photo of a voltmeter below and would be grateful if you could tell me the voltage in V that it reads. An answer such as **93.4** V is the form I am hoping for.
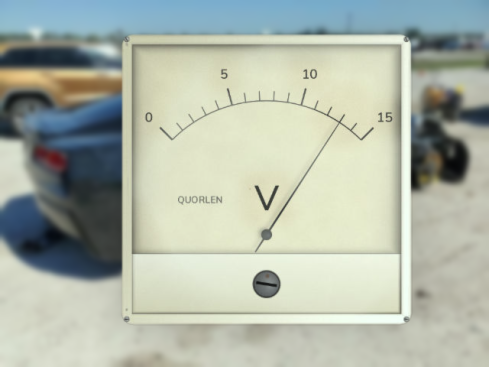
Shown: **13** V
